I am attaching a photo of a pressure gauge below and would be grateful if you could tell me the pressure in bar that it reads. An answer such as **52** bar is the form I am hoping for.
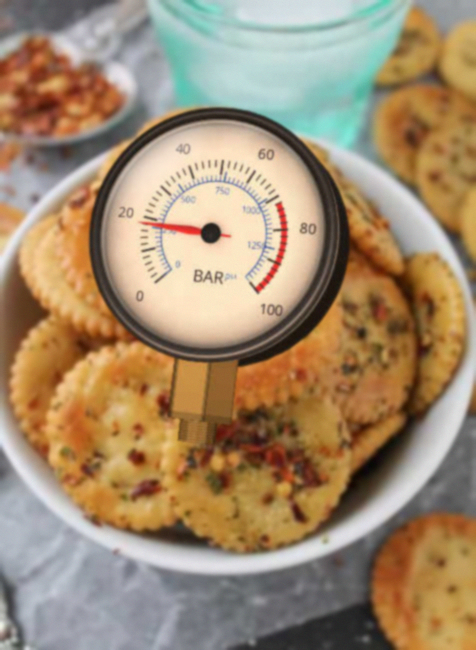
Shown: **18** bar
